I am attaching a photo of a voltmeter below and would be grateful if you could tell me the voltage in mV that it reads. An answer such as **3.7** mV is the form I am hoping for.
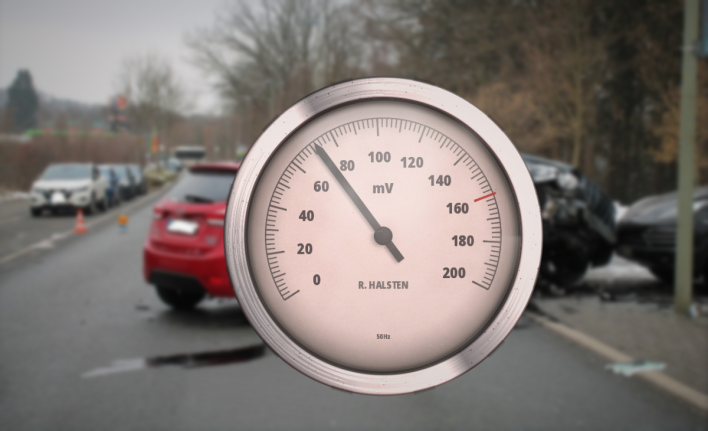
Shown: **72** mV
